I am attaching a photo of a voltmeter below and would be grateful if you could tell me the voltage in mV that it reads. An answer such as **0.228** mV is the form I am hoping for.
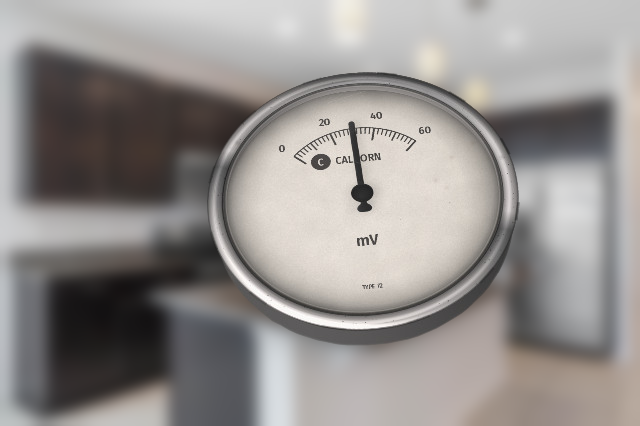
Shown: **30** mV
